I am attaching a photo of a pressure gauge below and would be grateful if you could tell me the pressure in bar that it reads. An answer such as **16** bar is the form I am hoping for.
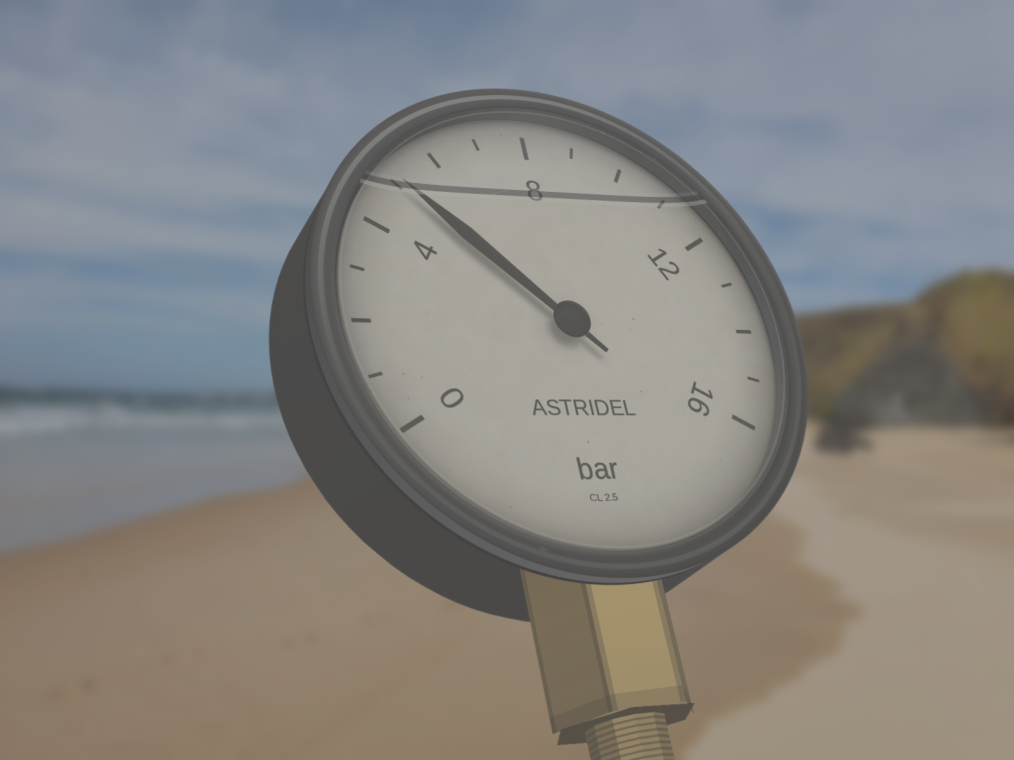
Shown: **5** bar
